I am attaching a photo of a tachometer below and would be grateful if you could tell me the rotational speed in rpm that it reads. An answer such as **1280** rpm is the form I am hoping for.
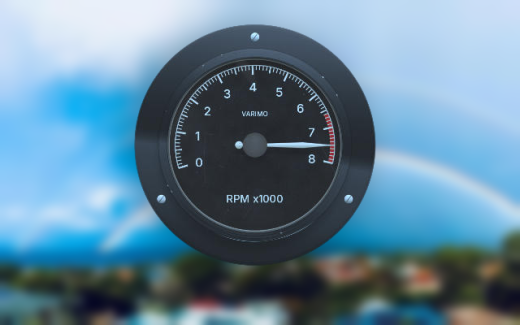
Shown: **7500** rpm
